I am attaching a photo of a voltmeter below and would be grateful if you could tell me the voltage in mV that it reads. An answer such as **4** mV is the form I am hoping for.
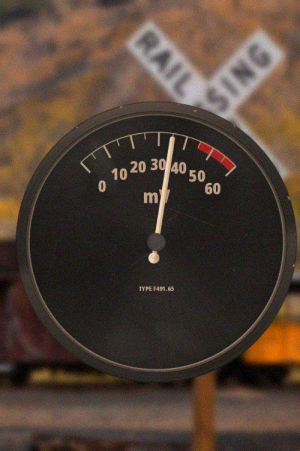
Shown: **35** mV
